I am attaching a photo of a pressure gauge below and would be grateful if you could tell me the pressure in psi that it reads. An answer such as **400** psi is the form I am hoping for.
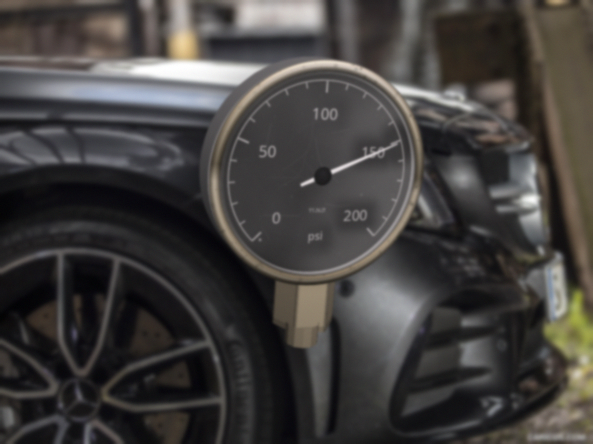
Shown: **150** psi
